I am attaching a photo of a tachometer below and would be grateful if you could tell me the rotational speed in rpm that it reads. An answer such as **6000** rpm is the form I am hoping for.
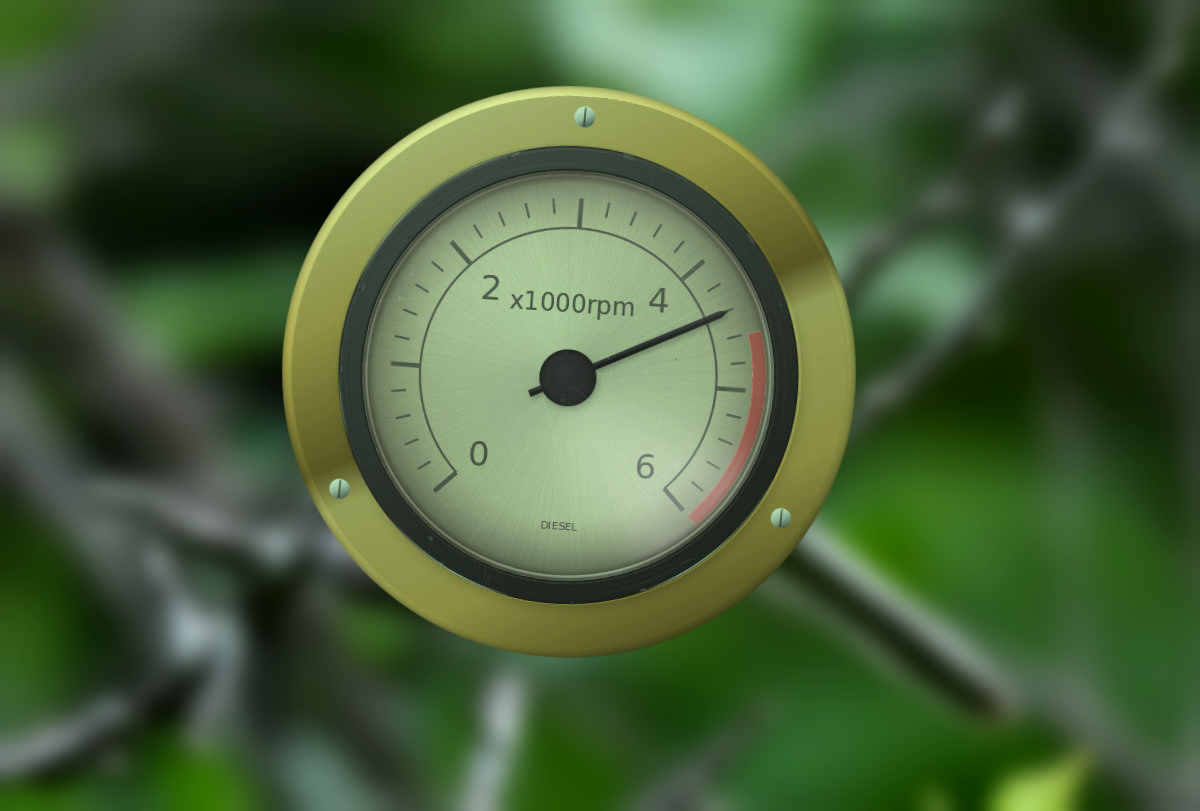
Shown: **4400** rpm
